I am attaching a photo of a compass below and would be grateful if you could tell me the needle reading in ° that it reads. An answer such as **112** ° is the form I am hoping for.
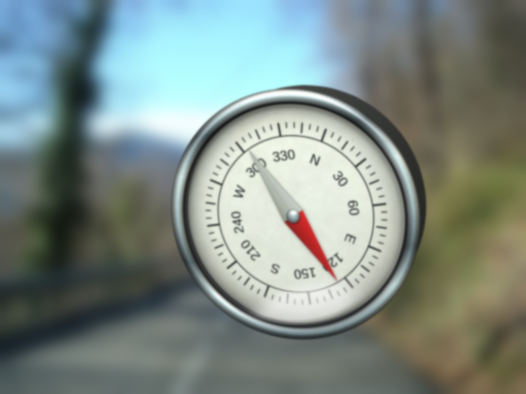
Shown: **125** °
